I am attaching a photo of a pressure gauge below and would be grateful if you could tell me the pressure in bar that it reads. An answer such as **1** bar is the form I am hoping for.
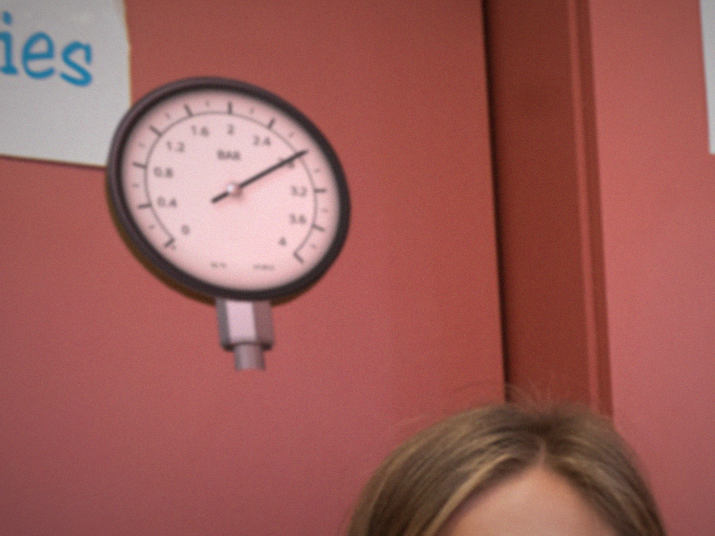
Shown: **2.8** bar
